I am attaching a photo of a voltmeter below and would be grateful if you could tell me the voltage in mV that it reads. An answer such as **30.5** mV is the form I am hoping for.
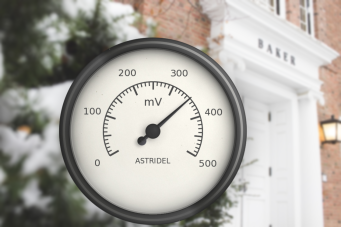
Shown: **350** mV
